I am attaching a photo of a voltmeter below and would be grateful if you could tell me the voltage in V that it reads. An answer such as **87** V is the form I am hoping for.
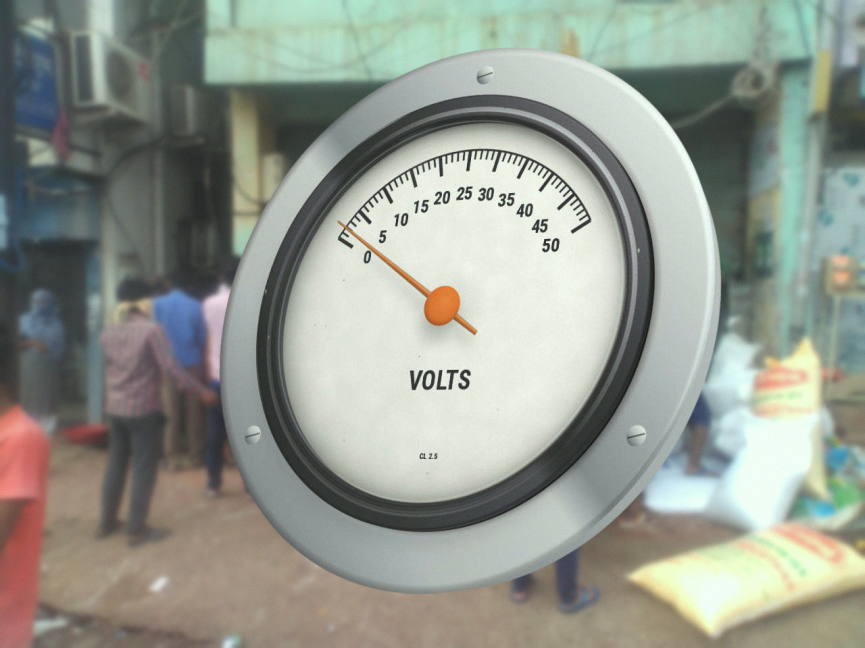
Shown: **2** V
